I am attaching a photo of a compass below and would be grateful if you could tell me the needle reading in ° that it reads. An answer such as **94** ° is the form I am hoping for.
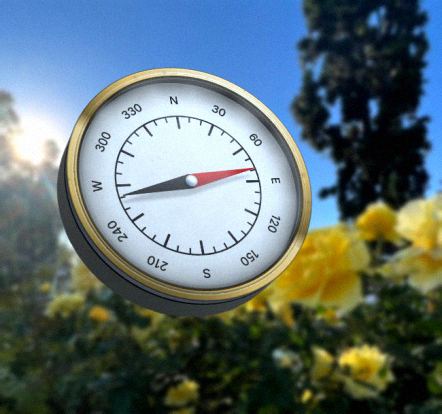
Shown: **80** °
